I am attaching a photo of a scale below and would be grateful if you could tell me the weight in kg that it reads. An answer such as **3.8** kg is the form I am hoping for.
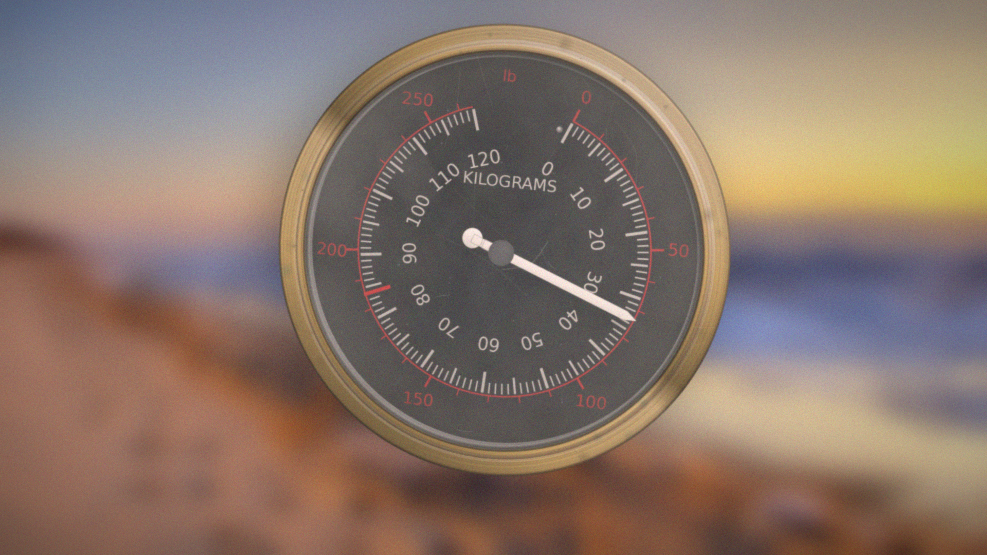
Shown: **33** kg
